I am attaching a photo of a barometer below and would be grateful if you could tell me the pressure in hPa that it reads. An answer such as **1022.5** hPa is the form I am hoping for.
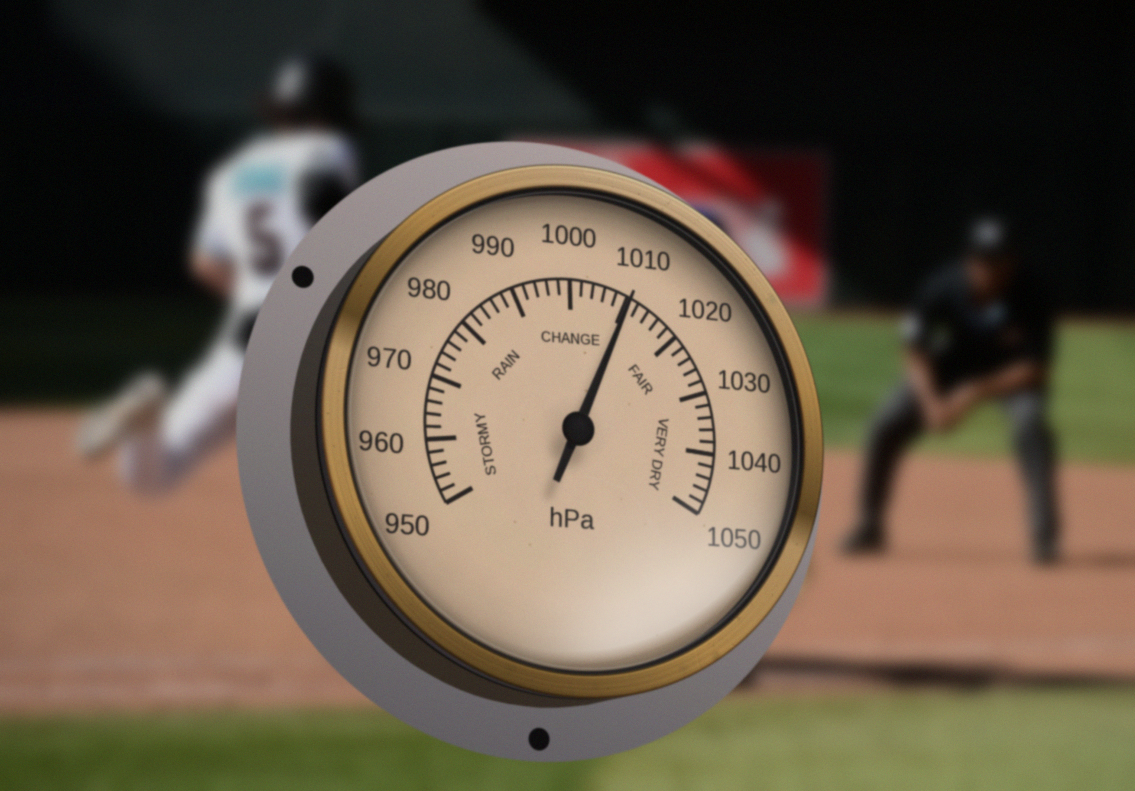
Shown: **1010** hPa
